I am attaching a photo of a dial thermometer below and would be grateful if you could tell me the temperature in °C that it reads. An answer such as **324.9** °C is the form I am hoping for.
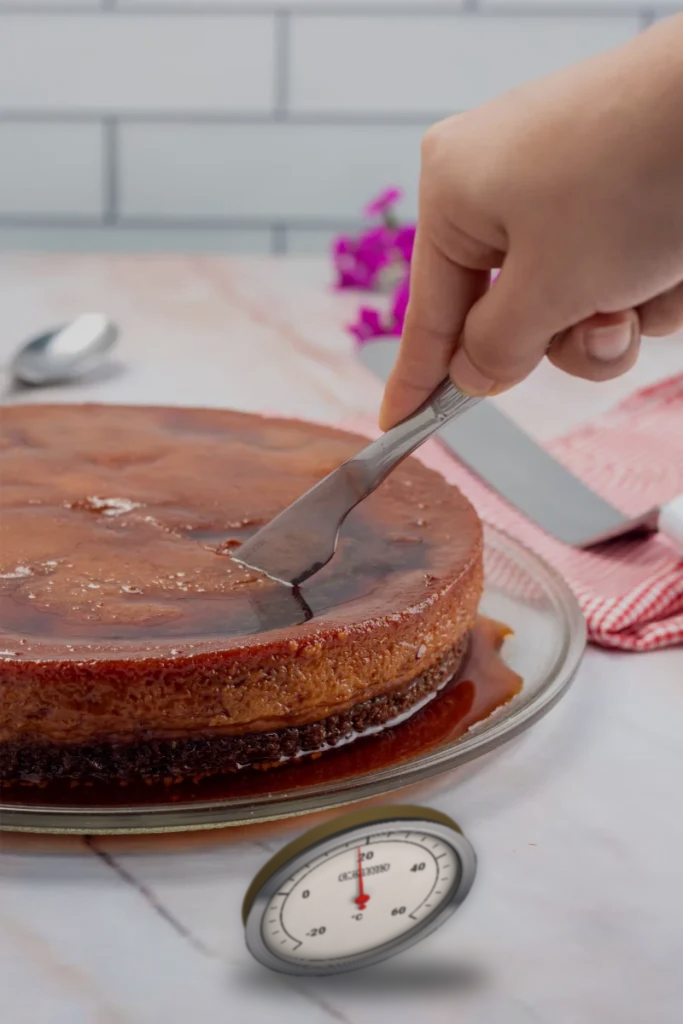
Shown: **18** °C
